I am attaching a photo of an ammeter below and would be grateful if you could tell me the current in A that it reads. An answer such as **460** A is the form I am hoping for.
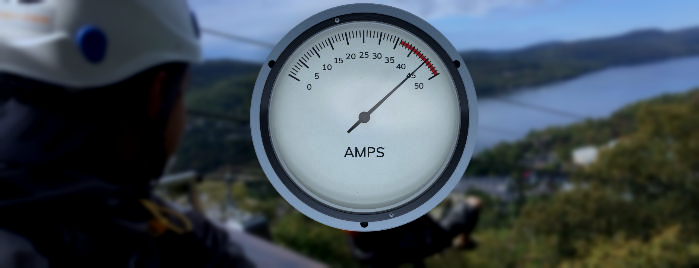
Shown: **45** A
